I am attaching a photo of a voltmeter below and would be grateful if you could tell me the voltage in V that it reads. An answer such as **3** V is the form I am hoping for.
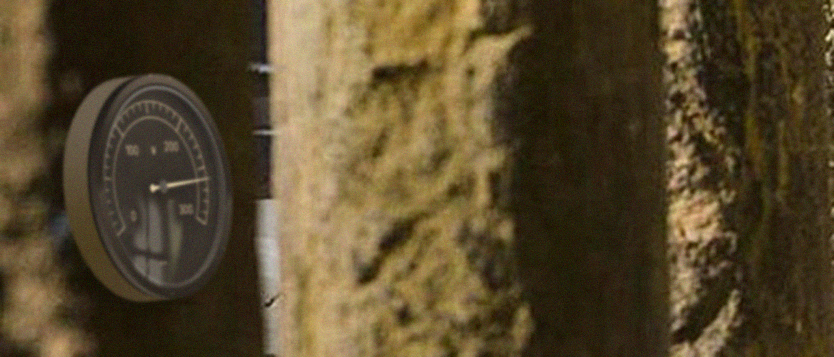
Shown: **260** V
